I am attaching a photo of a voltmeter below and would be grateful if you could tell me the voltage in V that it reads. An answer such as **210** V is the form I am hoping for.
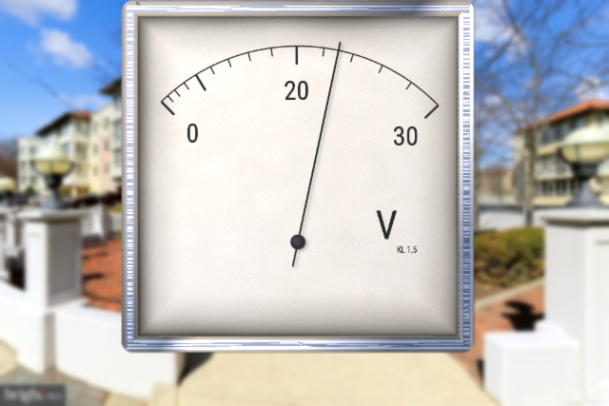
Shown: **23** V
